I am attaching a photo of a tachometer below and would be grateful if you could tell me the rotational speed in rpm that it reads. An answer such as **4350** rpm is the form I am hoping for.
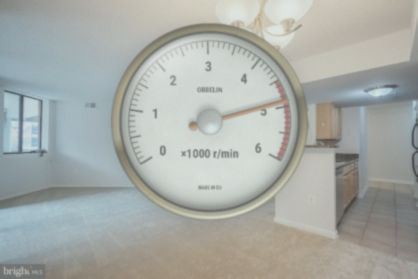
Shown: **4900** rpm
